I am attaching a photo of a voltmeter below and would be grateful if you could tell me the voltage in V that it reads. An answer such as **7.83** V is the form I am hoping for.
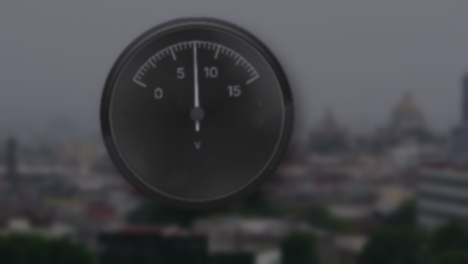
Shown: **7.5** V
